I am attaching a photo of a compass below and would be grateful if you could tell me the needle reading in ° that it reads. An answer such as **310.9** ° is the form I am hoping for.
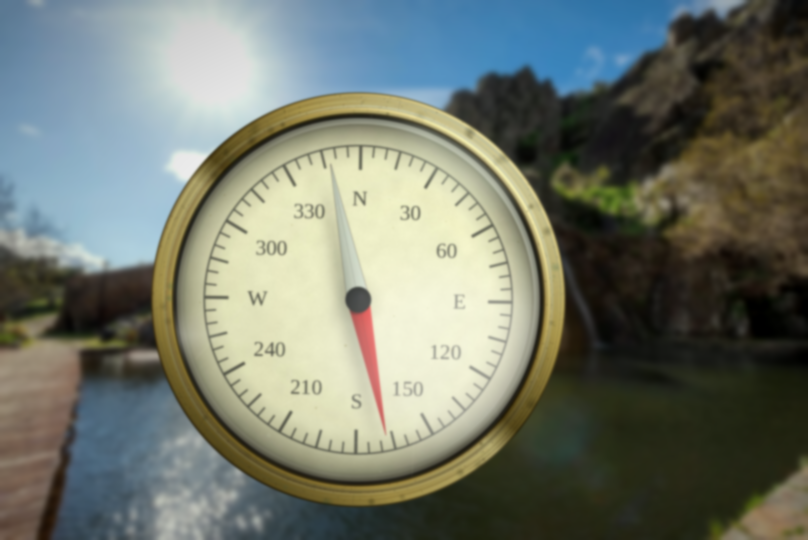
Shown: **167.5** °
